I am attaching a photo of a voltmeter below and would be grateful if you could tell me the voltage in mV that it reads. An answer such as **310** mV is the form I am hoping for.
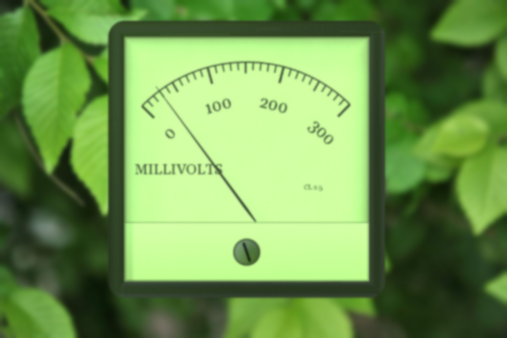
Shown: **30** mV
